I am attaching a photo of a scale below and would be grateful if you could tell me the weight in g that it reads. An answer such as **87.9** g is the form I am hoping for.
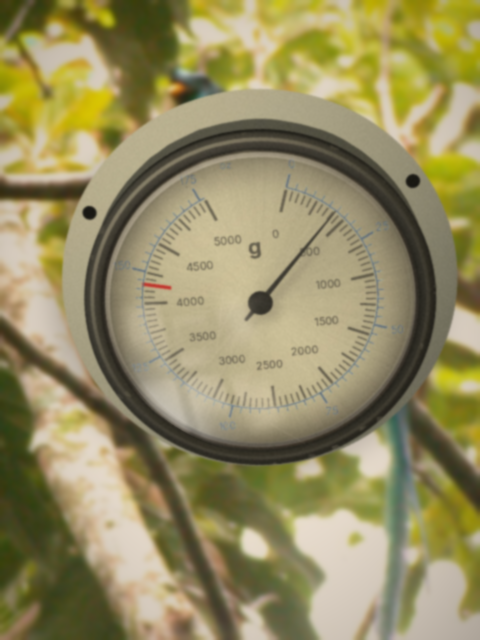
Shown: **400** g
